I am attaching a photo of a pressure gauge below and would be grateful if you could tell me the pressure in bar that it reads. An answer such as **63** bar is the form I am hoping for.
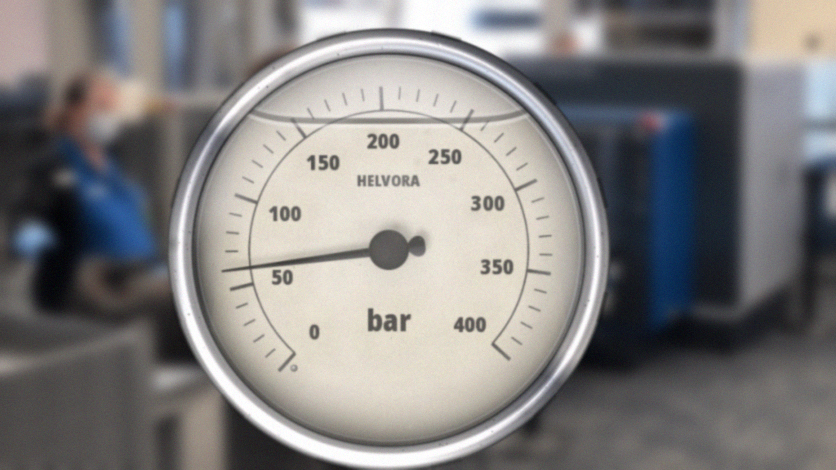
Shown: **60** bar
